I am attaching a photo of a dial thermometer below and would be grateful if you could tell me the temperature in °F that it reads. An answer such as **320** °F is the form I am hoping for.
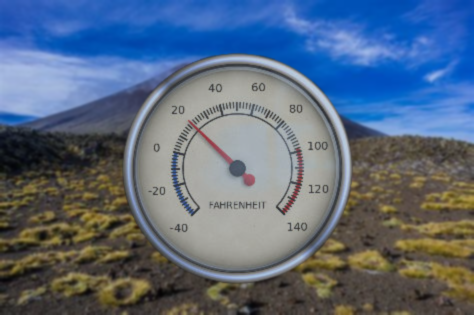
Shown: **20** °F
